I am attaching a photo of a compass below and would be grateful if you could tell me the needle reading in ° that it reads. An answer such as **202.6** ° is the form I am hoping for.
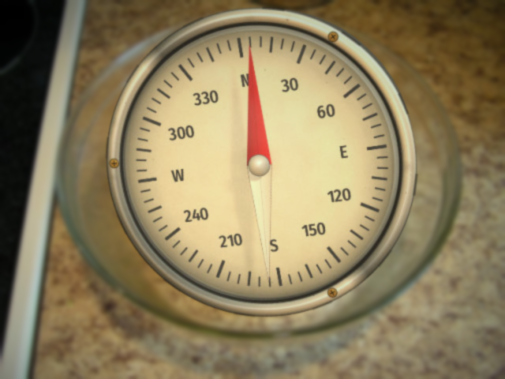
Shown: **5** °
